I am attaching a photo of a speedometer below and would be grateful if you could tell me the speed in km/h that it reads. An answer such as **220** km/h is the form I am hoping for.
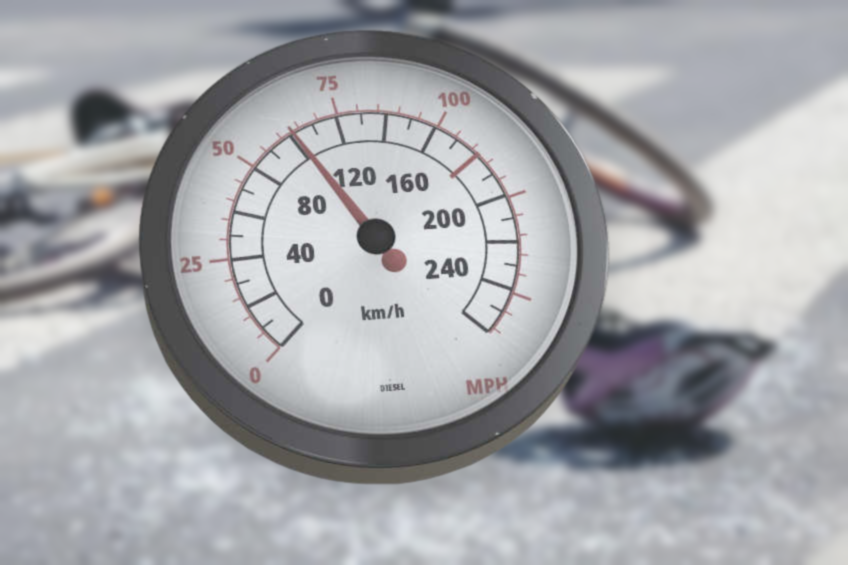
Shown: **100** km/h
